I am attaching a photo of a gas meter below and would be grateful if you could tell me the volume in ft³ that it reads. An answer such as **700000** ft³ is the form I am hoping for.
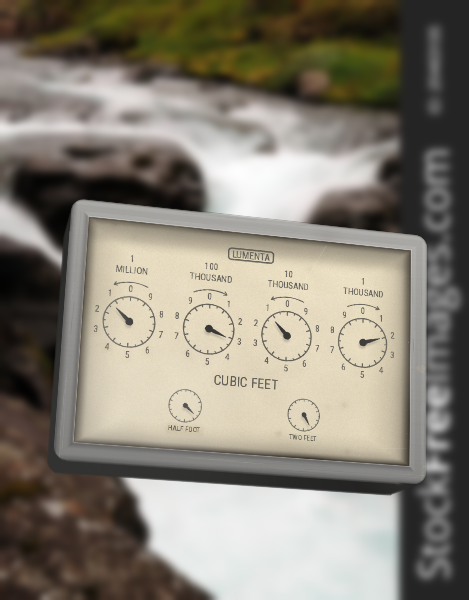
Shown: **131200** ft³
